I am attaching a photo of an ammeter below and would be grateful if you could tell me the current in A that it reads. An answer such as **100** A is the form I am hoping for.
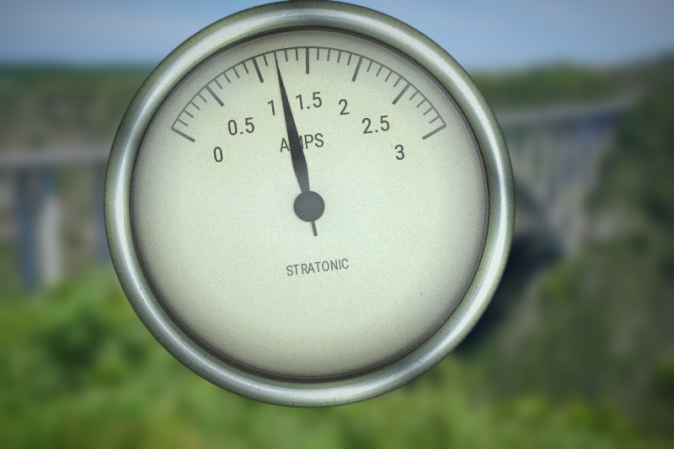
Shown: **1.2** A
